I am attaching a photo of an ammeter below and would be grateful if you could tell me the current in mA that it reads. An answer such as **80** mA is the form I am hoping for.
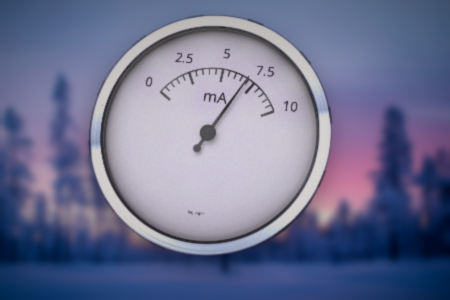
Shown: **7** mA
